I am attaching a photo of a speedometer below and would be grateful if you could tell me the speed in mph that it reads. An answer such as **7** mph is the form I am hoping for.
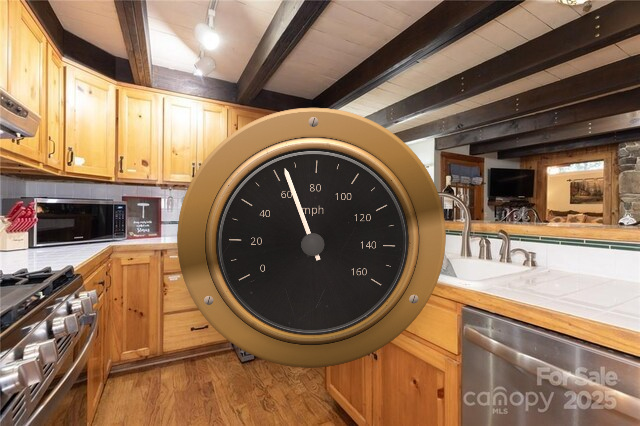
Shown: **65** mph
